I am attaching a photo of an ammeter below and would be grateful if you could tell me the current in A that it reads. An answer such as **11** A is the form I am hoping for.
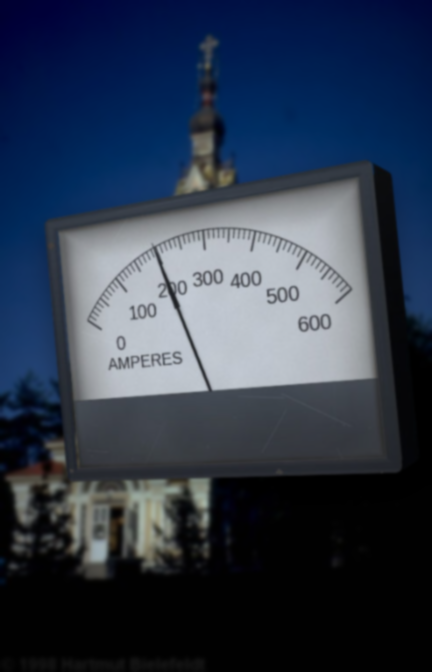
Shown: **200** A
